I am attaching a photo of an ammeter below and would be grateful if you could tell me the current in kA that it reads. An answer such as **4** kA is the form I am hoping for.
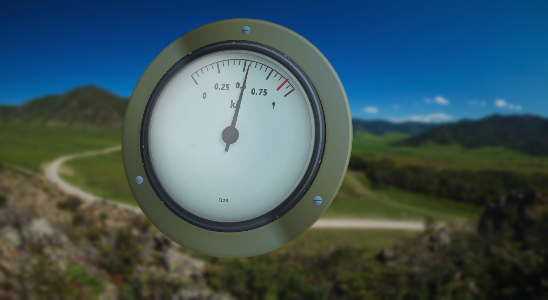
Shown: **0.55** kA
